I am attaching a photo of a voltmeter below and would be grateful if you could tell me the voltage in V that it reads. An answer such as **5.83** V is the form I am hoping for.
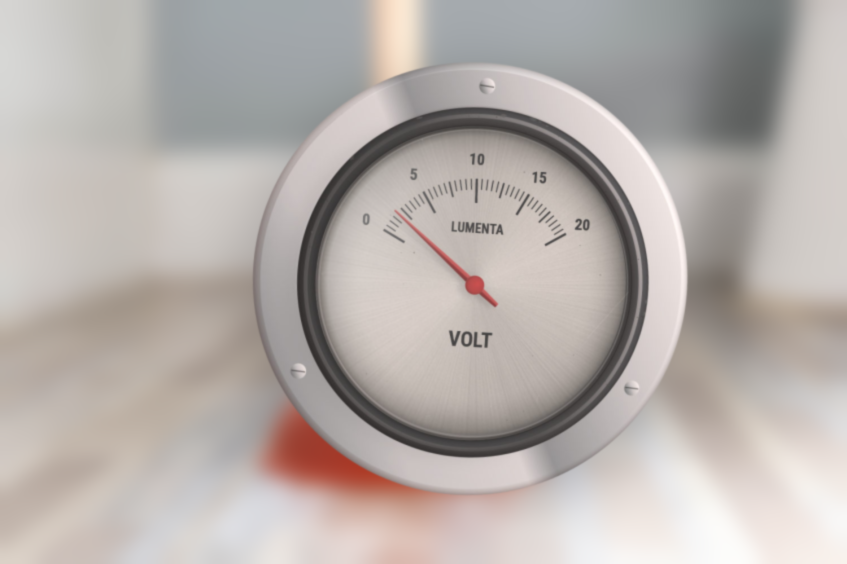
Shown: **2** V
